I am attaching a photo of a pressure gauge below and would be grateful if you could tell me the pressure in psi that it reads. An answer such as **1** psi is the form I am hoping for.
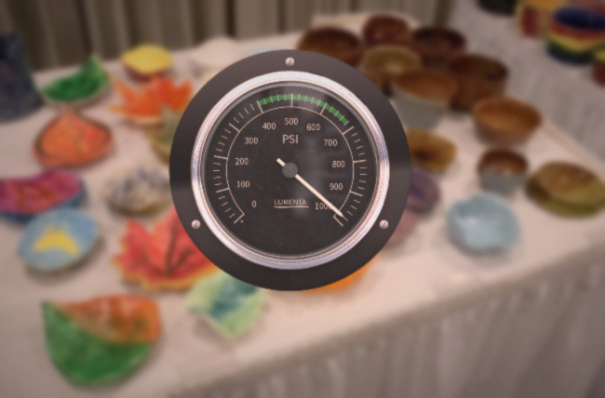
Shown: **980** psi
